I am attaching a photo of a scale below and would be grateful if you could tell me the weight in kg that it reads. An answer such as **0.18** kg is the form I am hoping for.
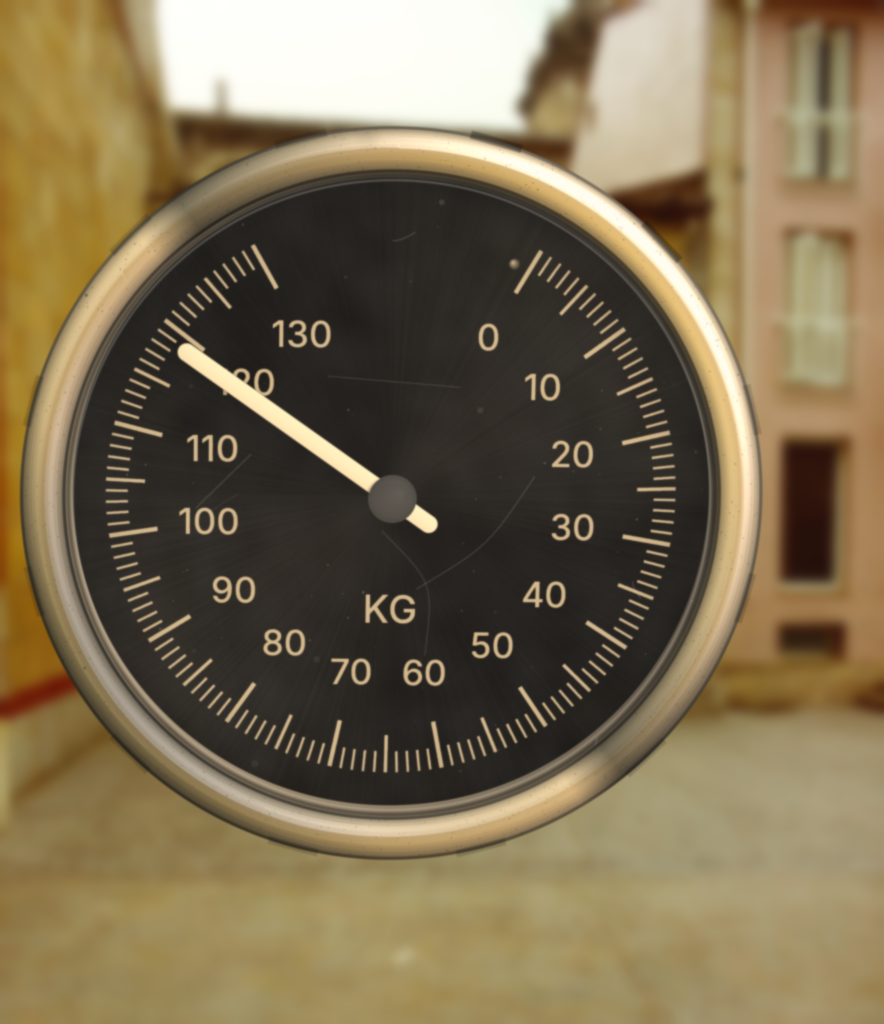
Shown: **119** kg
